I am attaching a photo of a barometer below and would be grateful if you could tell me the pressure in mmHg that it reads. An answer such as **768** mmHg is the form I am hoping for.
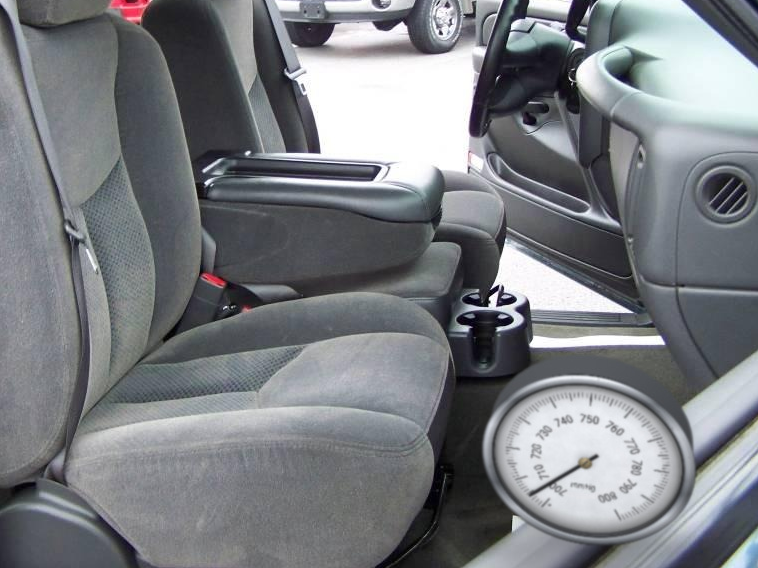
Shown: **705** mmHg
